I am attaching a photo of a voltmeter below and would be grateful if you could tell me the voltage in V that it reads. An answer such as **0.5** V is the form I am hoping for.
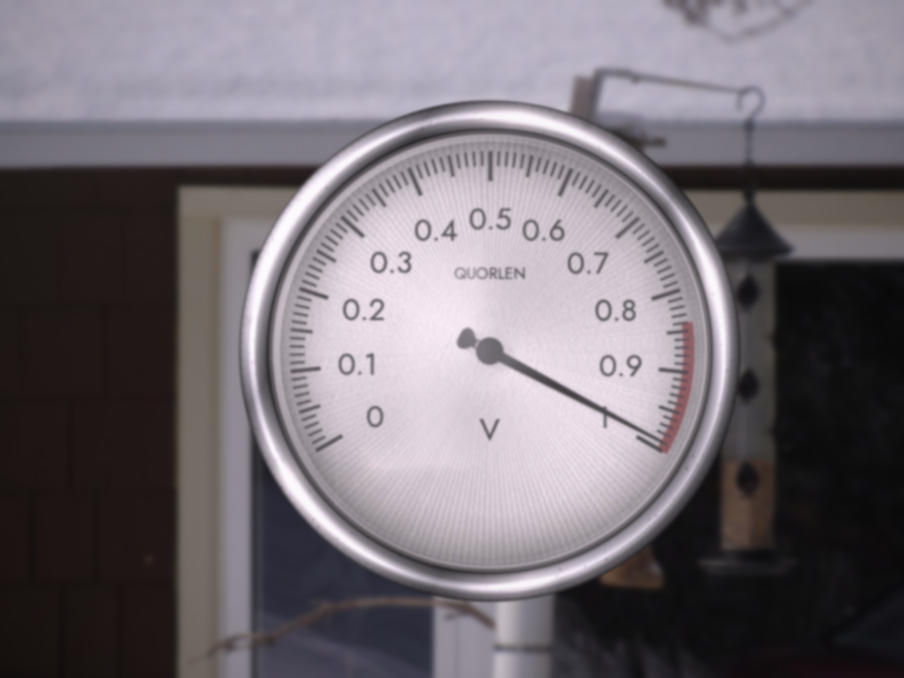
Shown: **0.99** V
